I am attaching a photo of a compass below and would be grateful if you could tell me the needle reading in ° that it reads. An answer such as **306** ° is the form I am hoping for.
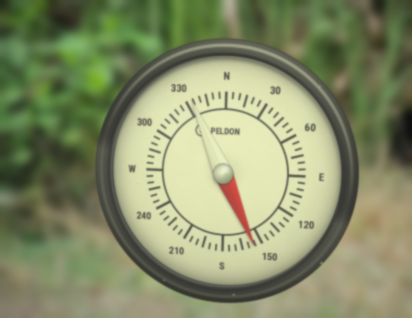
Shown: **155** °
